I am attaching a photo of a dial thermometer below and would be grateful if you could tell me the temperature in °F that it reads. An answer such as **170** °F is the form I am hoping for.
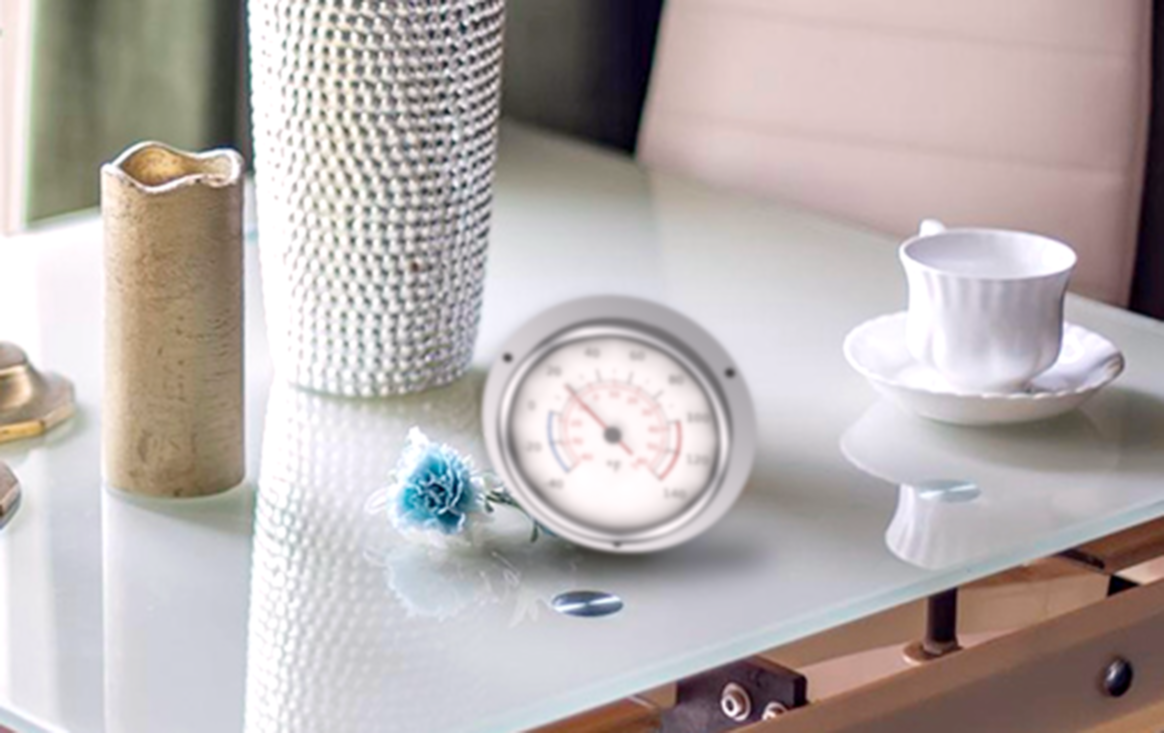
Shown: **20** °F
